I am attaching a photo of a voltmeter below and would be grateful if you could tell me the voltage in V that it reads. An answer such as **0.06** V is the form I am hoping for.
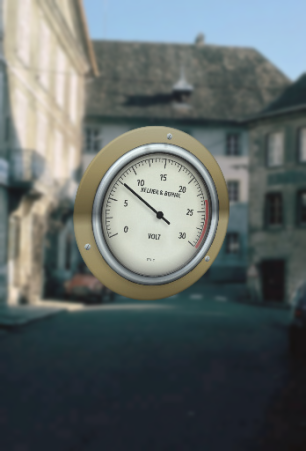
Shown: **7.5** V
